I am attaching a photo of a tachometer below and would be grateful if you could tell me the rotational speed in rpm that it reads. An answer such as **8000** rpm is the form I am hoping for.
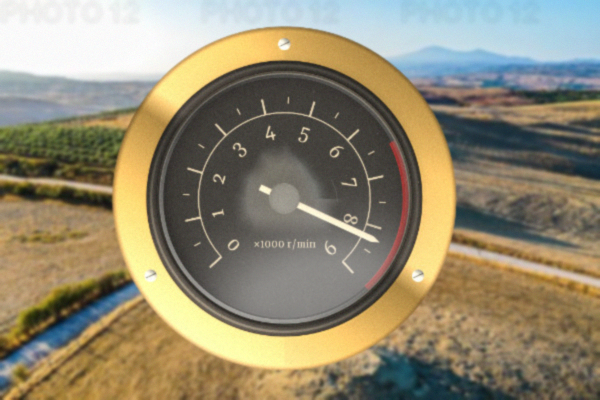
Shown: **8250** rpm
